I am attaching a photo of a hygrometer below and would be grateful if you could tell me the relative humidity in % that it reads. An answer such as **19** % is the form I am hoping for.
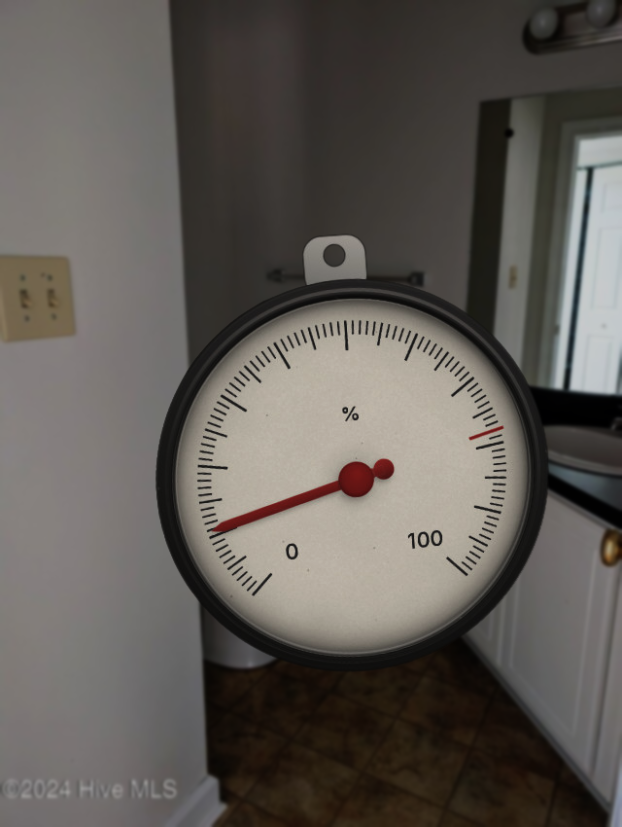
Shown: **11** %
